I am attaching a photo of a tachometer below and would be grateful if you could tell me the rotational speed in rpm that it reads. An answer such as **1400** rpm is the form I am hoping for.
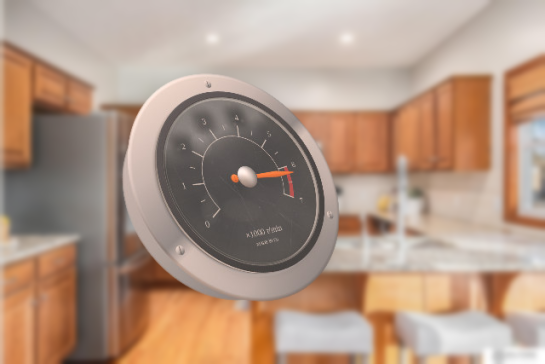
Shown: **6250** rpm
